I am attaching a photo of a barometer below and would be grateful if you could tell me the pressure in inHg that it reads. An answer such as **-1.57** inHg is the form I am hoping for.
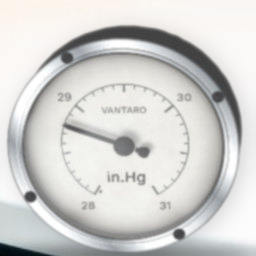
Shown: **28.8** inHg
